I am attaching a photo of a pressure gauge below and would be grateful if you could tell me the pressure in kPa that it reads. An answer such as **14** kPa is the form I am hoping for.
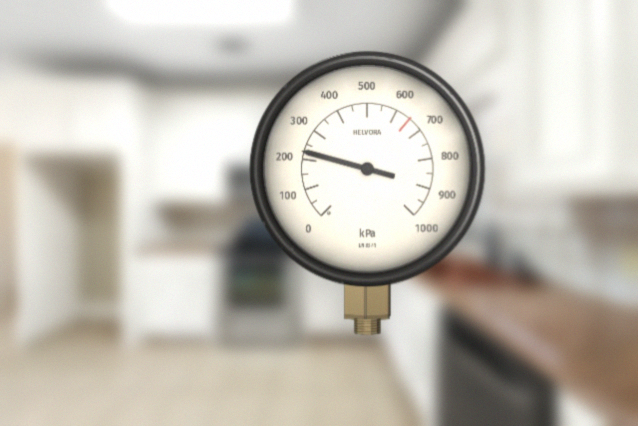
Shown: **225** kPa
